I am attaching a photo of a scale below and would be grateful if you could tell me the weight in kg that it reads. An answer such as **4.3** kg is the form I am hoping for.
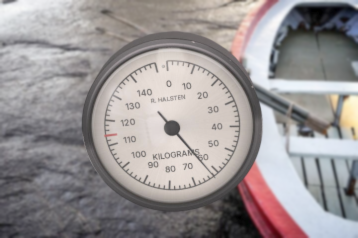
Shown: **62** kg
